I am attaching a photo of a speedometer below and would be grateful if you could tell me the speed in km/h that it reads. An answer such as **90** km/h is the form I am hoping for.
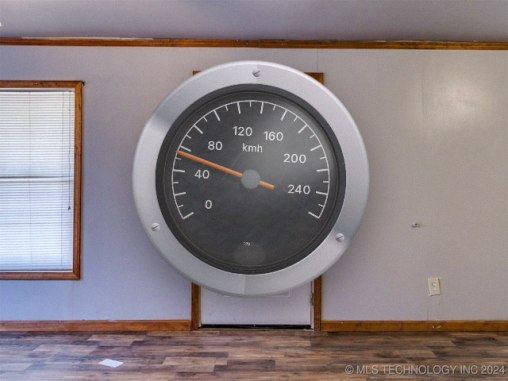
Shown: **55** km/h
